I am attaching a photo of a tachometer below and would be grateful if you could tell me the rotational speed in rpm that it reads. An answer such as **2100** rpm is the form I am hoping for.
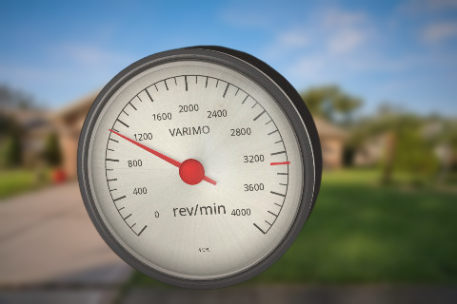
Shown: **1100** rpm
